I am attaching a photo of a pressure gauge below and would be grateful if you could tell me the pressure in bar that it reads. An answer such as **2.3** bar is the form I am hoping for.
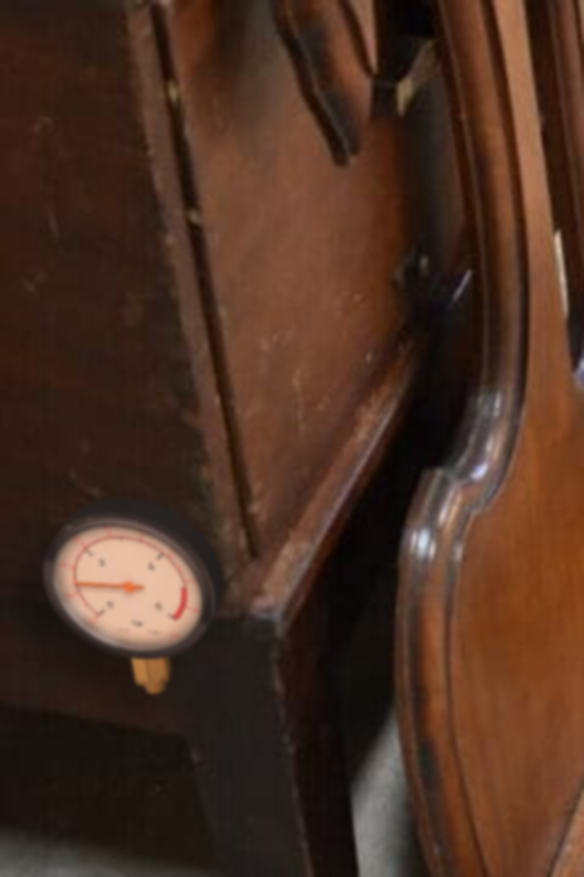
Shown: **1** bar
